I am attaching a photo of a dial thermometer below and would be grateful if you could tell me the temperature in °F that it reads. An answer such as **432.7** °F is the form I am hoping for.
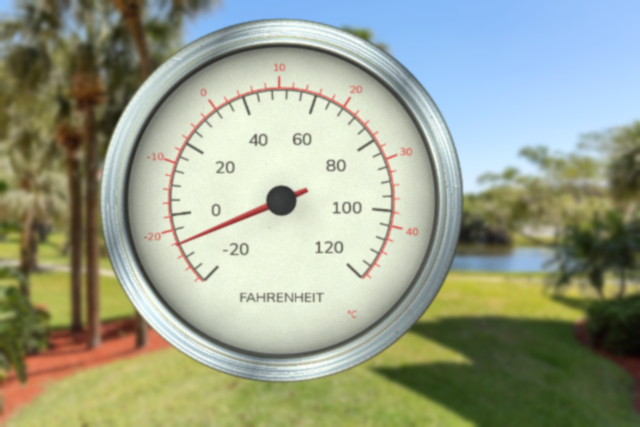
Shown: **-8** °F
